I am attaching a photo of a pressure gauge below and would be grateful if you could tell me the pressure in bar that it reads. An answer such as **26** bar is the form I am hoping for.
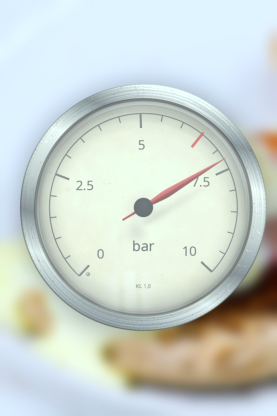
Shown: **7.25** bar
